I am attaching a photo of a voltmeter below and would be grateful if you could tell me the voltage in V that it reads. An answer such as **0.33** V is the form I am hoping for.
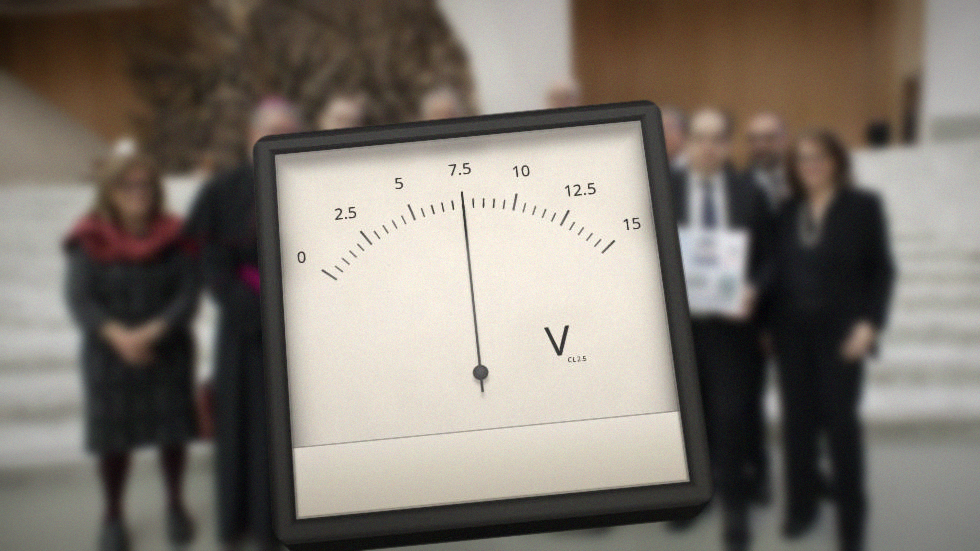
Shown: **7.5** V
